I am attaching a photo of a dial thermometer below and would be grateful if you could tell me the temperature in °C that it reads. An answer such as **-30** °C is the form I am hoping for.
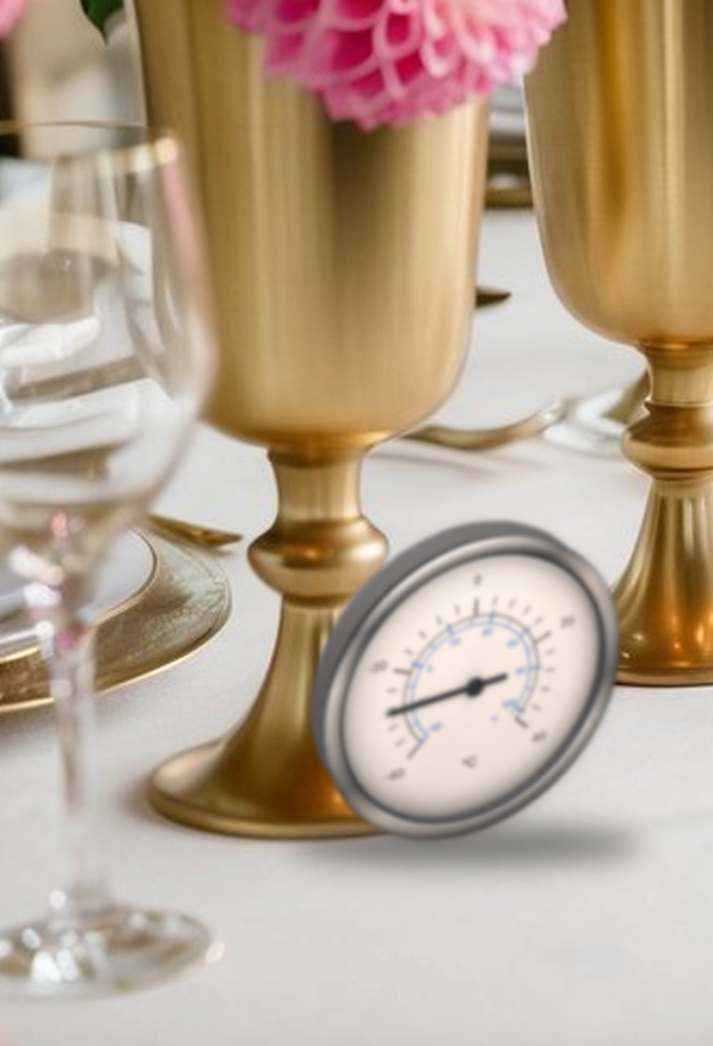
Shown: **-28** °C
